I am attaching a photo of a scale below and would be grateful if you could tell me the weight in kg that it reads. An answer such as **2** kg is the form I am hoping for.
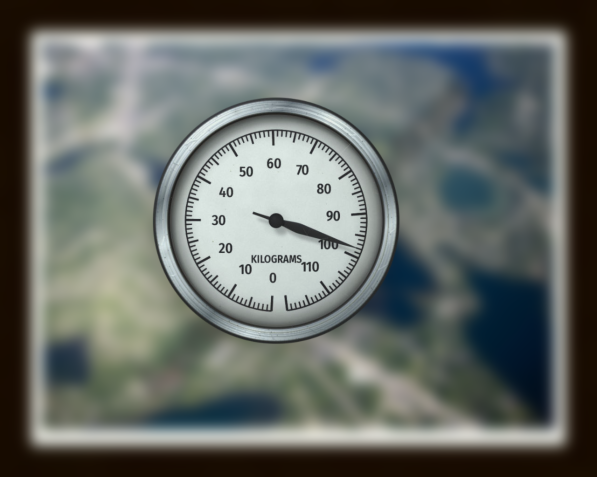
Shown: **98** kg
